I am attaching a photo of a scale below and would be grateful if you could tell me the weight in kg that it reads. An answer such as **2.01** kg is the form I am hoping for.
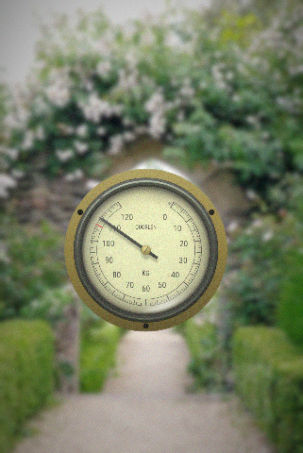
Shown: **110** kg
